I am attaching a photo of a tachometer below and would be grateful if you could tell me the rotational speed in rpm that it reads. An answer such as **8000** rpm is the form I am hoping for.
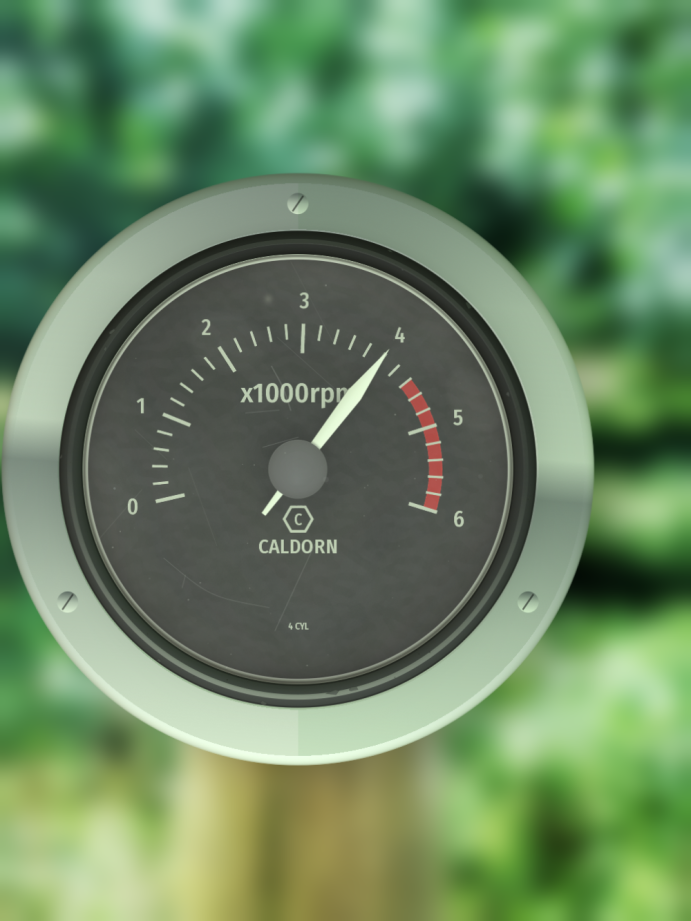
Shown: **4000** rpm
